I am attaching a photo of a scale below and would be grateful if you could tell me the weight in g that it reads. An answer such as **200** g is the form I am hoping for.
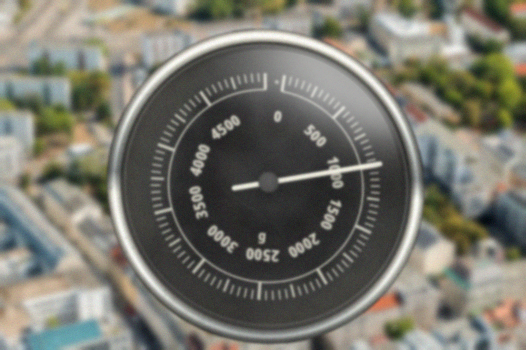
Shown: **1000** g
